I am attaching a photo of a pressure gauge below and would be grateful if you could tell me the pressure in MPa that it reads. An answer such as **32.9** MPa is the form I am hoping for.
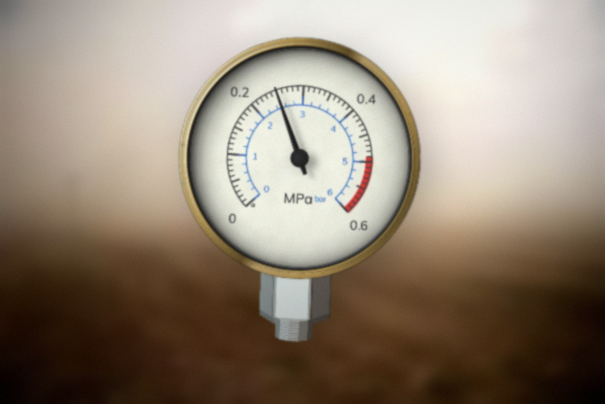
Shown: **0.25** MPa
